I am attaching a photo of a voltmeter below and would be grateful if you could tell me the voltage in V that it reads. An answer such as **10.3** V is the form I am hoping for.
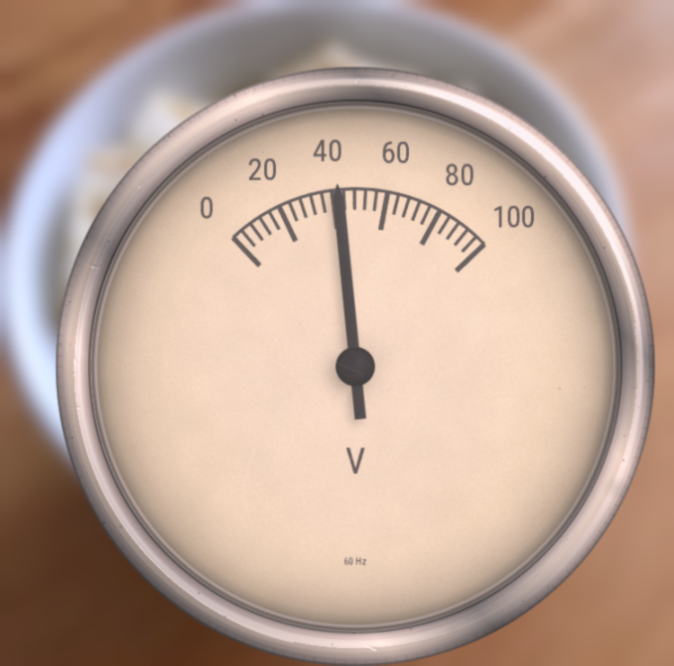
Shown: **42** V
